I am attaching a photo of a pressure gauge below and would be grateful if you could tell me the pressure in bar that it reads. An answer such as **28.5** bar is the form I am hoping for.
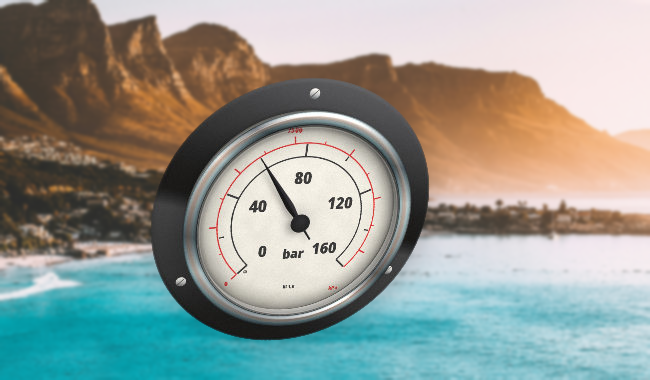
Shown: **60** bar
